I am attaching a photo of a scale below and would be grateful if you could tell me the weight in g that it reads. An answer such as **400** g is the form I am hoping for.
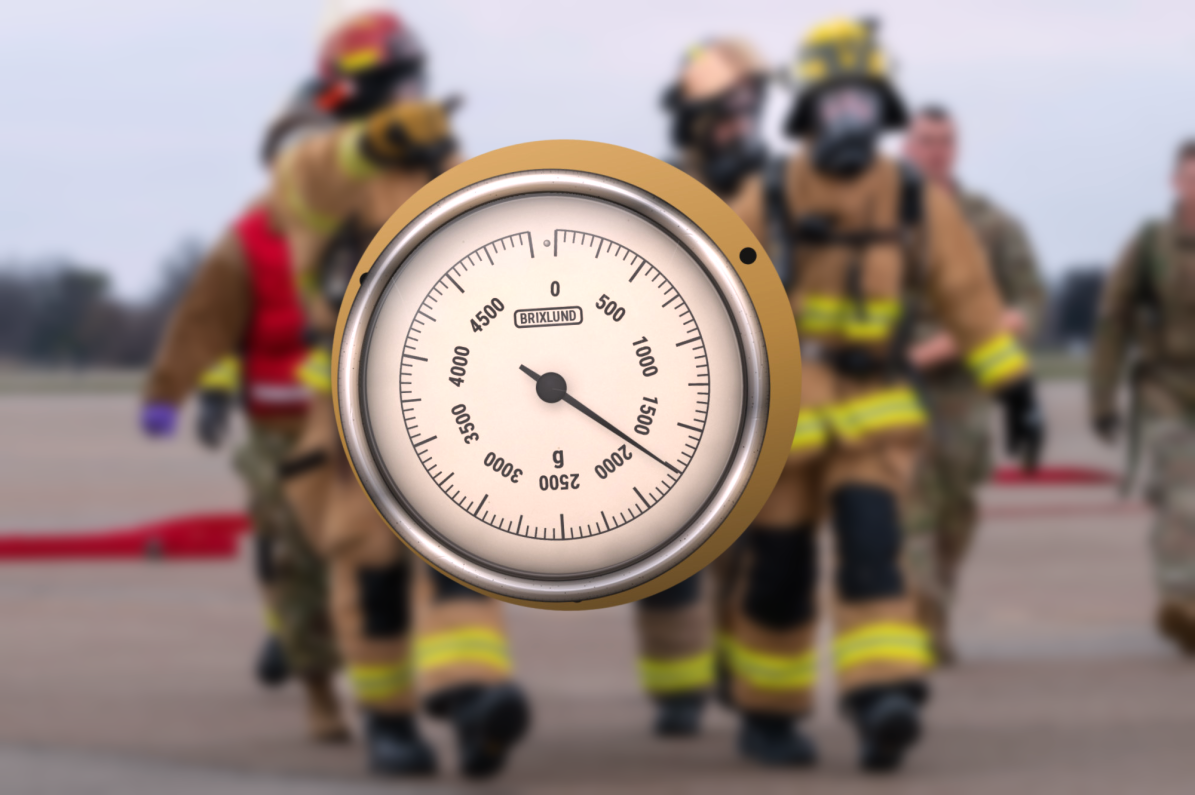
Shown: **1750** g
